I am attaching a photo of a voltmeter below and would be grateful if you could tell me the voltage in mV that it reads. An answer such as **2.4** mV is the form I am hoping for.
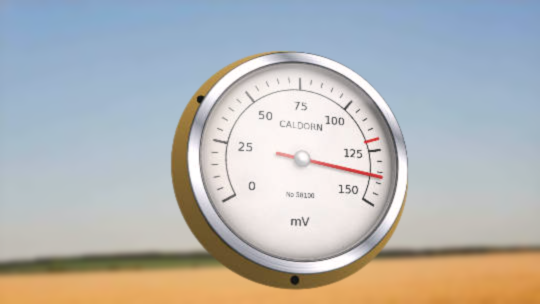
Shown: **137.5** mV
